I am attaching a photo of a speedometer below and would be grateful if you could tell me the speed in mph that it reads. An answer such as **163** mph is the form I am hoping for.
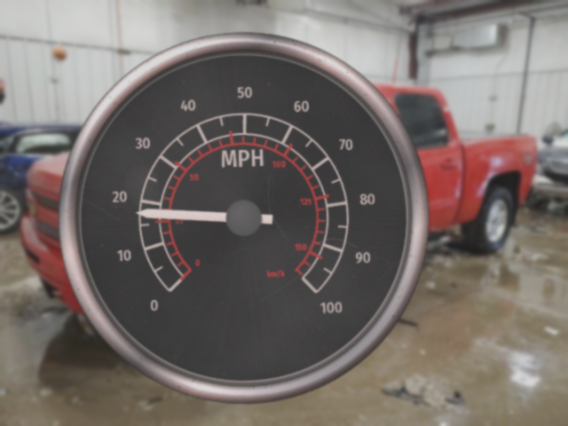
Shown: **17.5** mph
